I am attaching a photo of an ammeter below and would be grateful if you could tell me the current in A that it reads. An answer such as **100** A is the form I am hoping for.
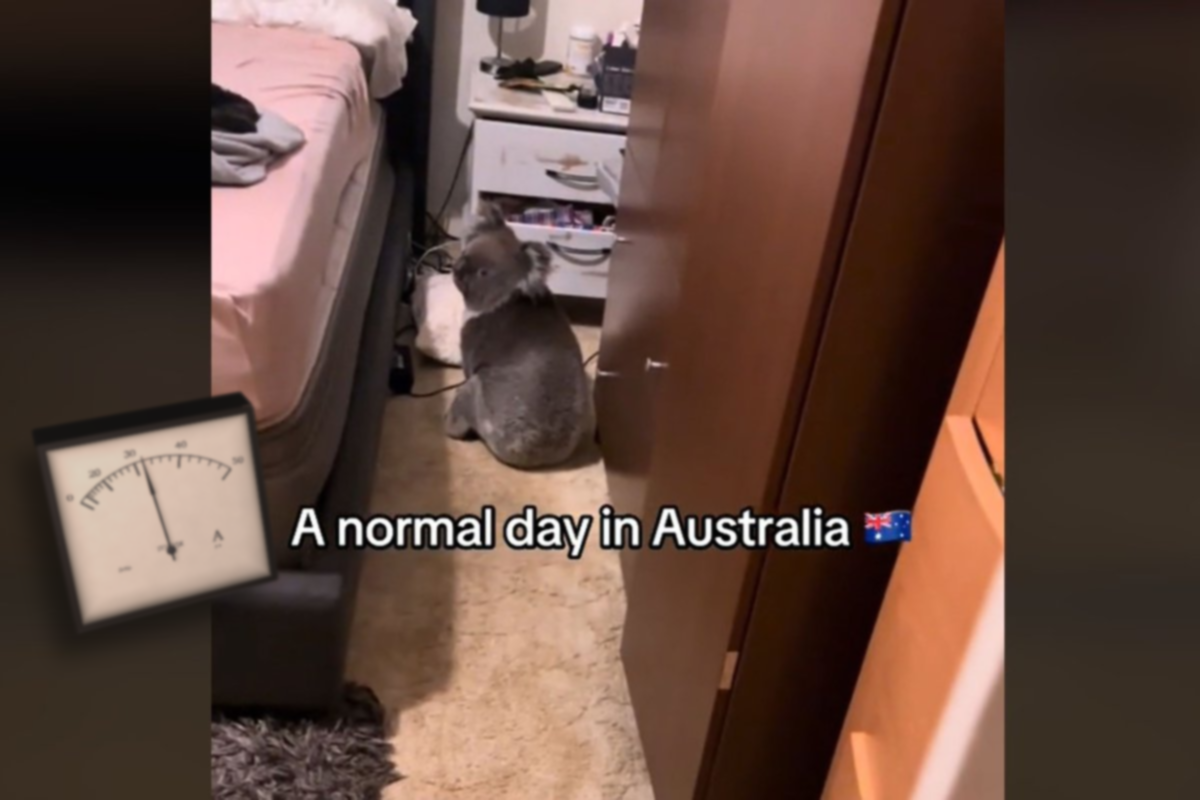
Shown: **32** A
